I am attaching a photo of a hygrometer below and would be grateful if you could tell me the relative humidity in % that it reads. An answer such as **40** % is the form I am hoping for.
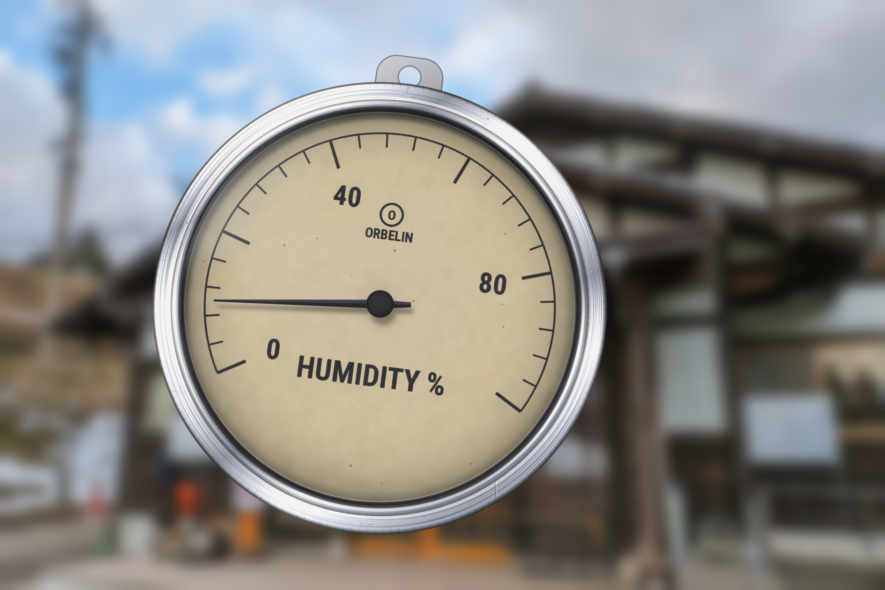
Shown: **10** %
